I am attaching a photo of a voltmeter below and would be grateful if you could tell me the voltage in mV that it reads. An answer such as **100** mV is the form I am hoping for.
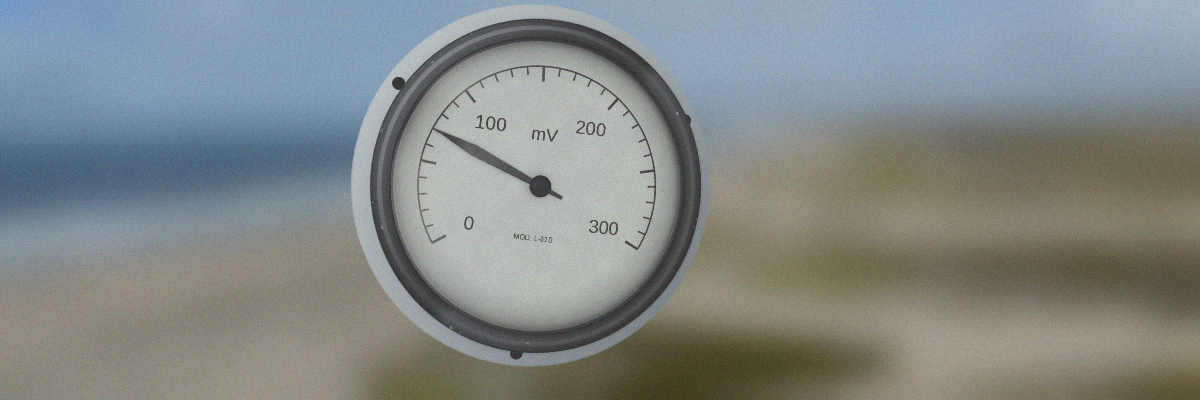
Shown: **70** mV
